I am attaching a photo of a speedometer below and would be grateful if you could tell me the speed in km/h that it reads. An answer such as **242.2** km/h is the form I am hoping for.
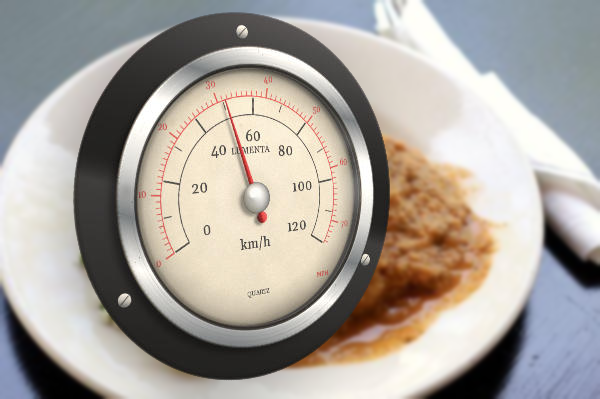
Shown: **50** km/h
